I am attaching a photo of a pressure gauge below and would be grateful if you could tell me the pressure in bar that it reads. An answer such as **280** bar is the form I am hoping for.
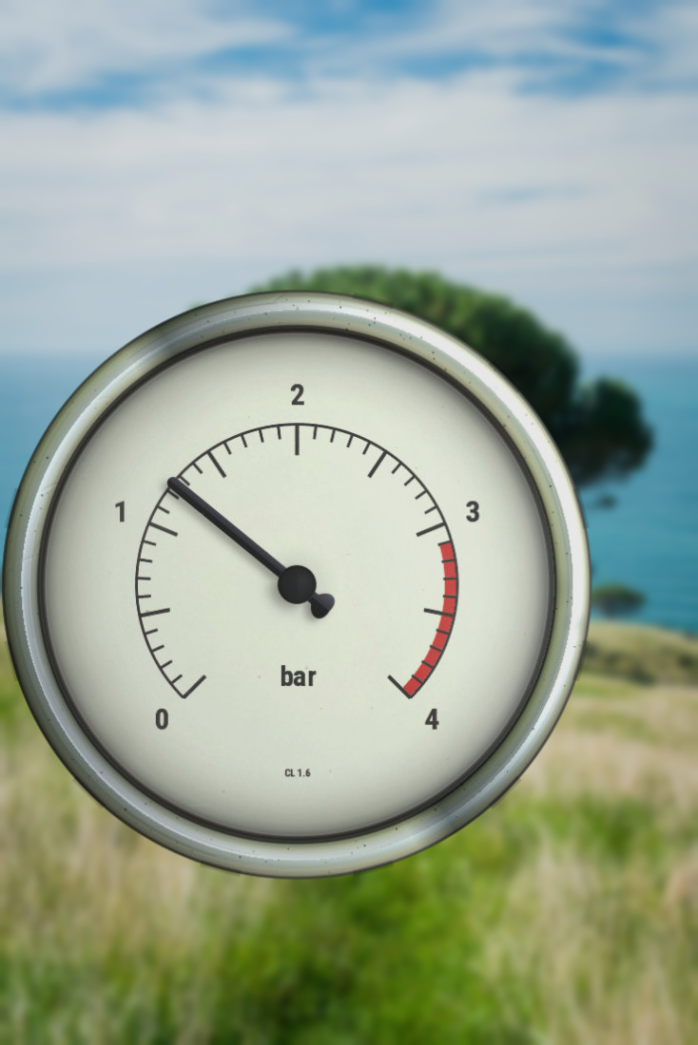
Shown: **1.25** bar
